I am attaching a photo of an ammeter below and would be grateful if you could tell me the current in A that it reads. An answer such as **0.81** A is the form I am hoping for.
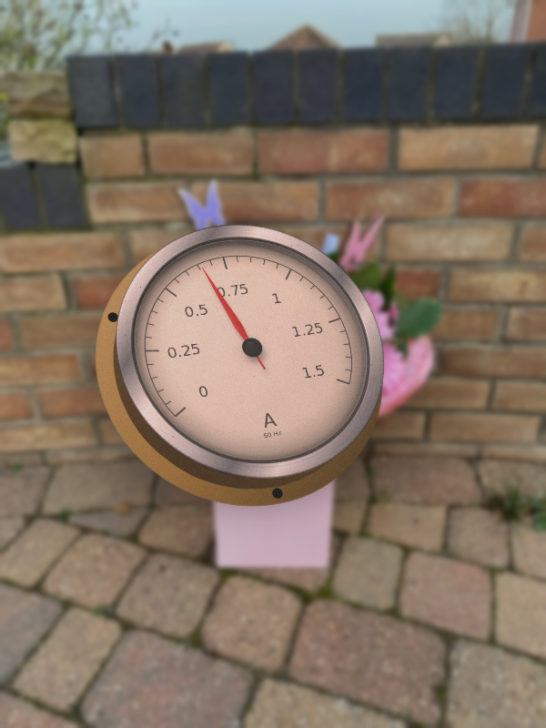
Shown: **0.65** A
